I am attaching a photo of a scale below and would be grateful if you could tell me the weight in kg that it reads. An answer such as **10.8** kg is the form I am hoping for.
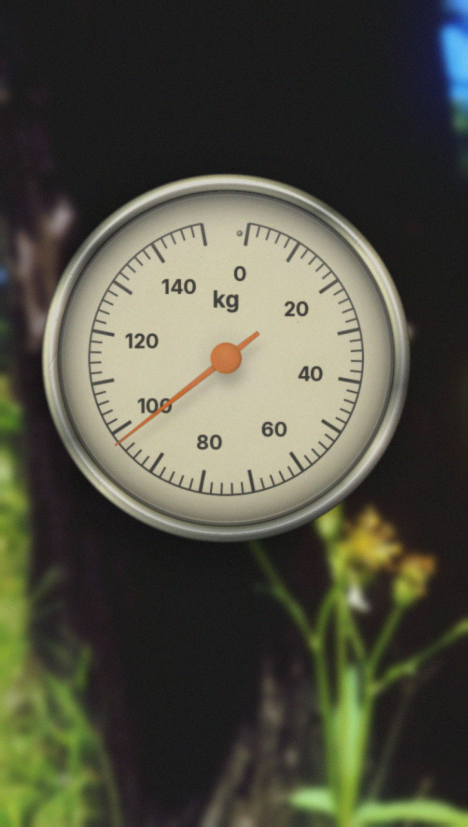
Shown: **98** kg
